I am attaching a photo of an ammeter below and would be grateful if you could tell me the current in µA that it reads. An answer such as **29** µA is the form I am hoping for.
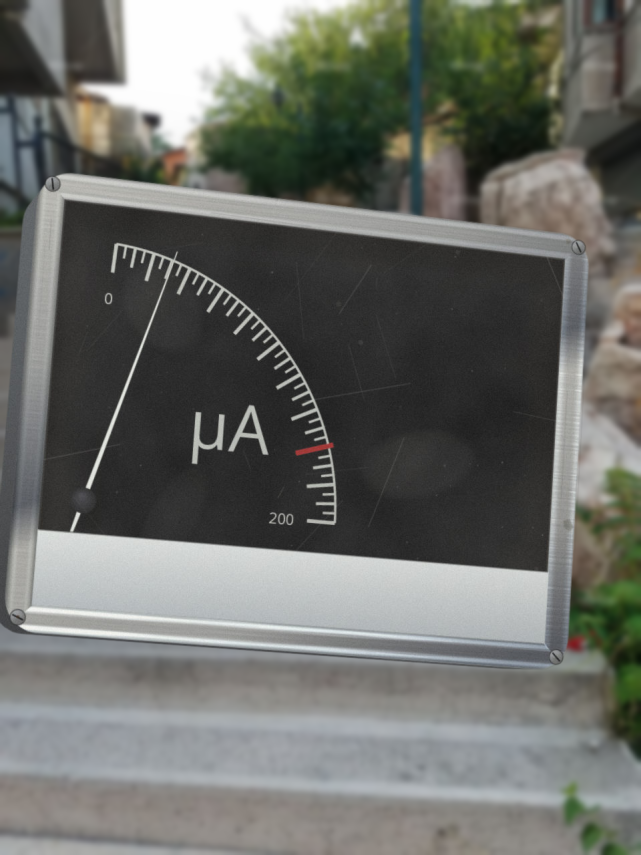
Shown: **30** µA
